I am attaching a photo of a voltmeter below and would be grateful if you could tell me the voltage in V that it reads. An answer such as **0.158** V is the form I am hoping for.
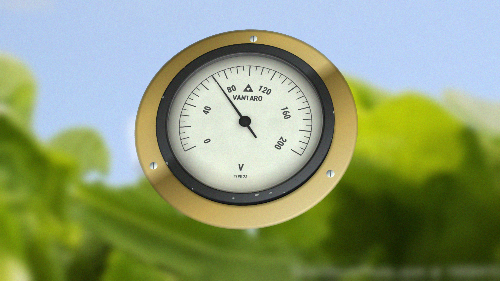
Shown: **70** V
